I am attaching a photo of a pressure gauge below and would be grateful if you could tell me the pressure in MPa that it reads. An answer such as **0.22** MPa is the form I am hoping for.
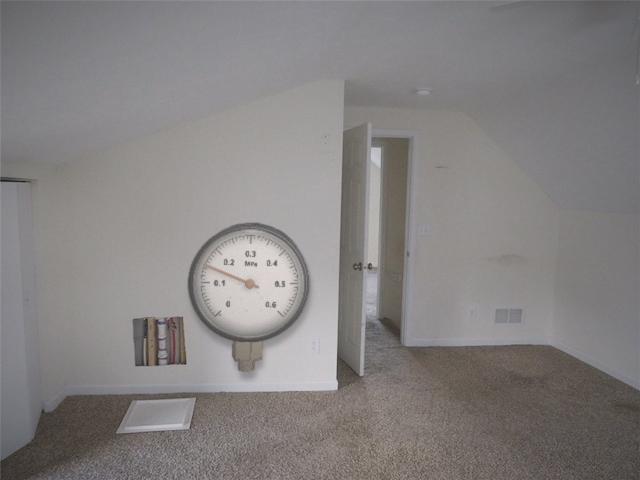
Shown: **0.15** MPa
